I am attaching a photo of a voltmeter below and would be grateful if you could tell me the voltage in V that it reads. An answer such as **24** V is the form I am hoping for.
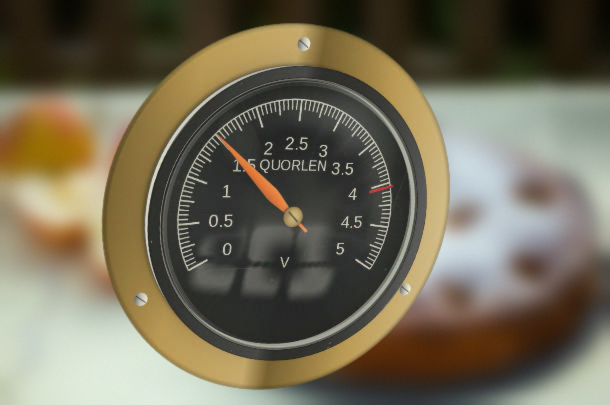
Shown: **1.5** V
